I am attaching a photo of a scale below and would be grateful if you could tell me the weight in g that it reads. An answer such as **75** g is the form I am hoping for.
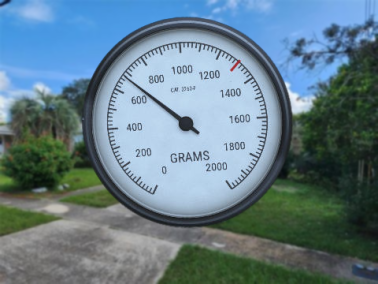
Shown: **680** g
